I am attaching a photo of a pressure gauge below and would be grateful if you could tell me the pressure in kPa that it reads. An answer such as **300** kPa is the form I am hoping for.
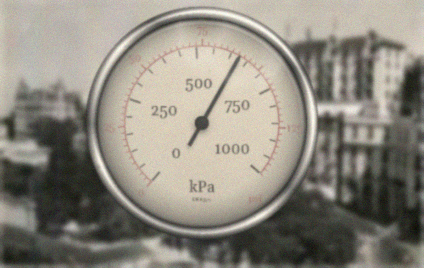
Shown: **625** kPa
